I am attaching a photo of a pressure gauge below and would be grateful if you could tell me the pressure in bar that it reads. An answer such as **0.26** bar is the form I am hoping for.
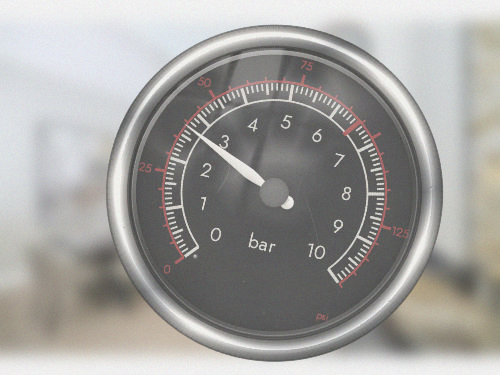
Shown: **2.7** bar
